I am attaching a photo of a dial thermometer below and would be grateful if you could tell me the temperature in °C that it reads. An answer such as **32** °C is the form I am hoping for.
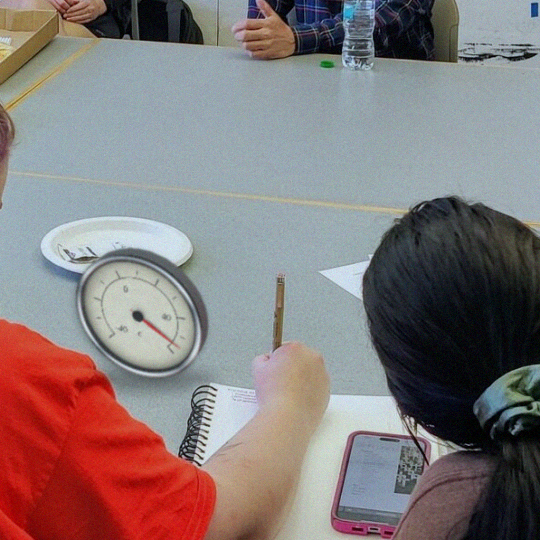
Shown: **55** °C
